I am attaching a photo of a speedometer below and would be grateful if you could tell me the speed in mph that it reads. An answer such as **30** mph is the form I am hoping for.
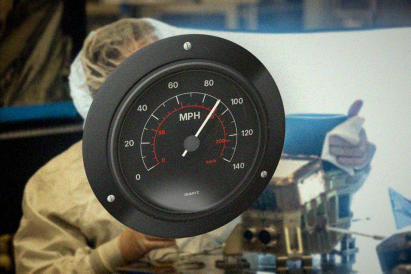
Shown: **90** mph
